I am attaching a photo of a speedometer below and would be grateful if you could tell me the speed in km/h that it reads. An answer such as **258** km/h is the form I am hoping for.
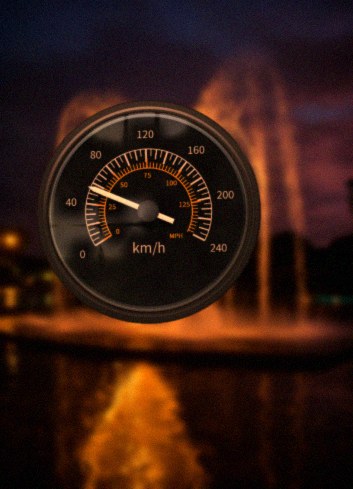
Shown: **55** km/h
